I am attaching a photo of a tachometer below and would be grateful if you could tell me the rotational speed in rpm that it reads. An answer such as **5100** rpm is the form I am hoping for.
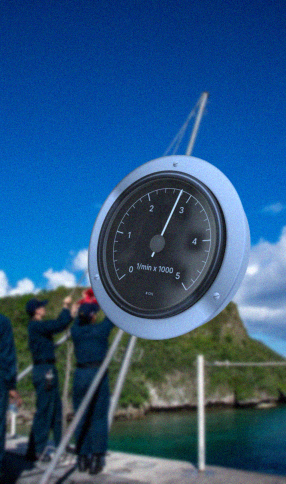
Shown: **2800** rpm
